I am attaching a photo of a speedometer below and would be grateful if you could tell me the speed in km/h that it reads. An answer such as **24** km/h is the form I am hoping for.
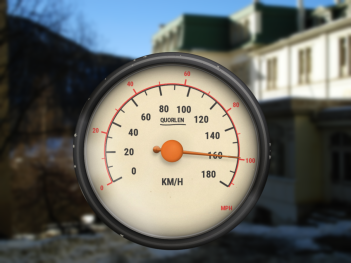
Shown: **160** km/h
